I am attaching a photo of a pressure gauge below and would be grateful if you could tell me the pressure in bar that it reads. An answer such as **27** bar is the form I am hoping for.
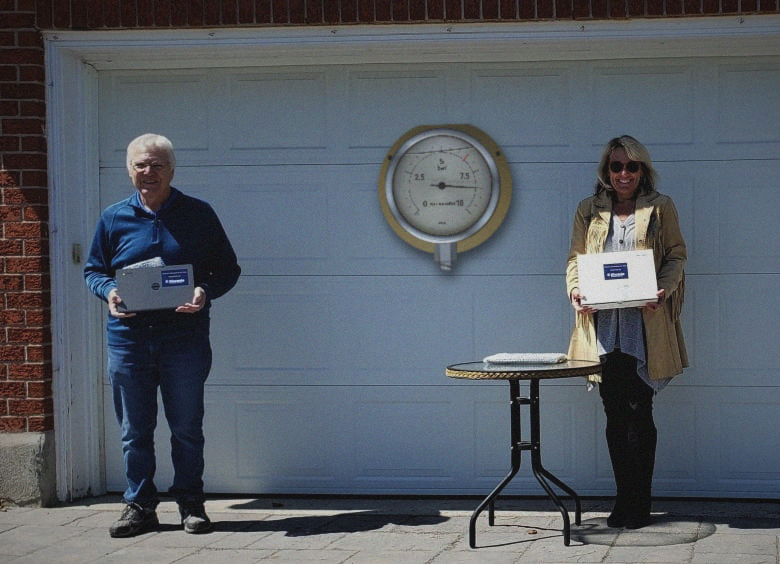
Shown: **8.5** bar
